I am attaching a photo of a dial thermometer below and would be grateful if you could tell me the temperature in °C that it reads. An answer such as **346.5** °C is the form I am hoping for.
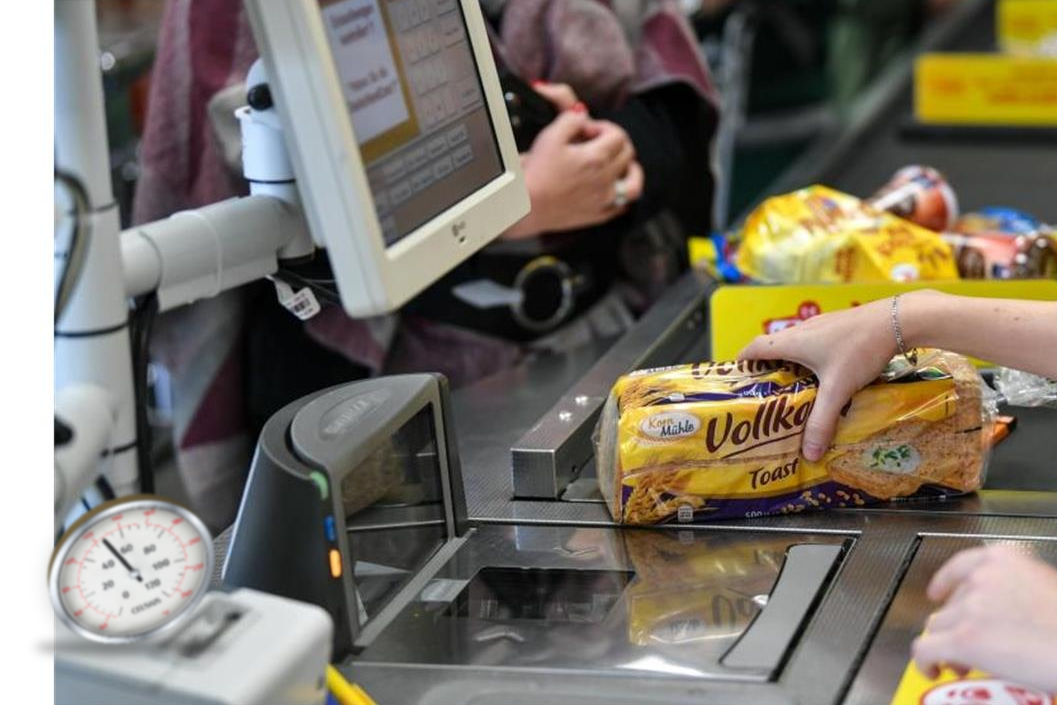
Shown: **52** °C
